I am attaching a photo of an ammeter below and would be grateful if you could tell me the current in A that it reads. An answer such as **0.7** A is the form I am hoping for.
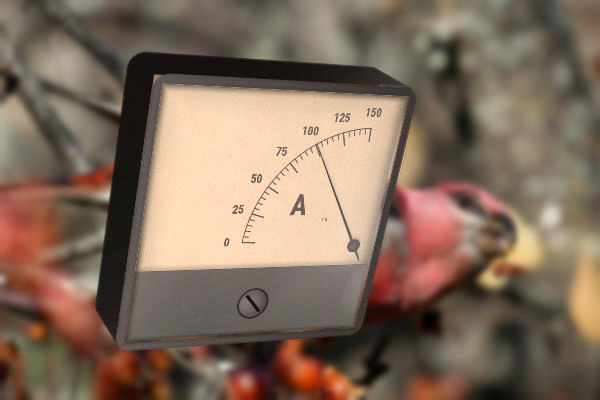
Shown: **100** A
